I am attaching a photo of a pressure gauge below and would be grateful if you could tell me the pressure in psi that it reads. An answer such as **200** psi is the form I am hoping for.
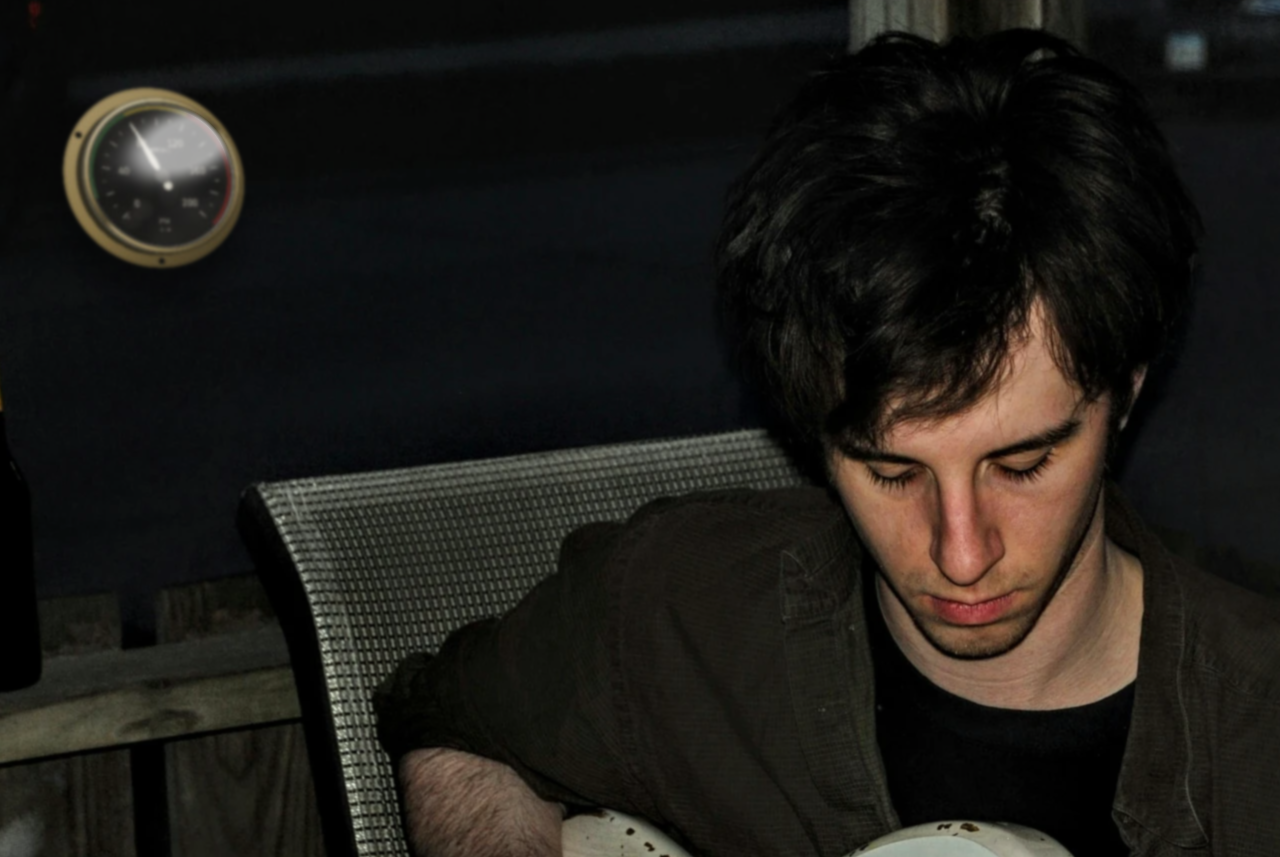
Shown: **80** psi
